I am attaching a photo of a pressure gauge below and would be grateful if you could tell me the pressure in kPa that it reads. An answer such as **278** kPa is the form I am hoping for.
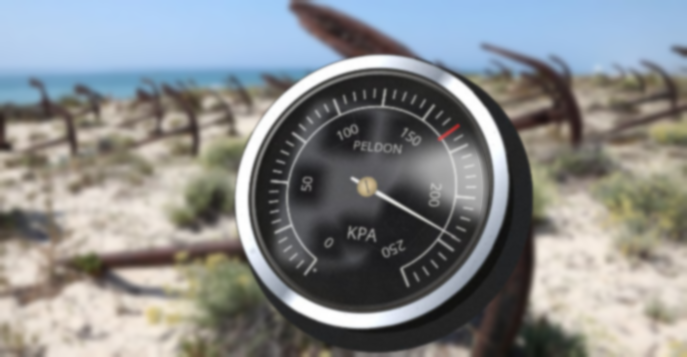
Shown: **220** kPa
